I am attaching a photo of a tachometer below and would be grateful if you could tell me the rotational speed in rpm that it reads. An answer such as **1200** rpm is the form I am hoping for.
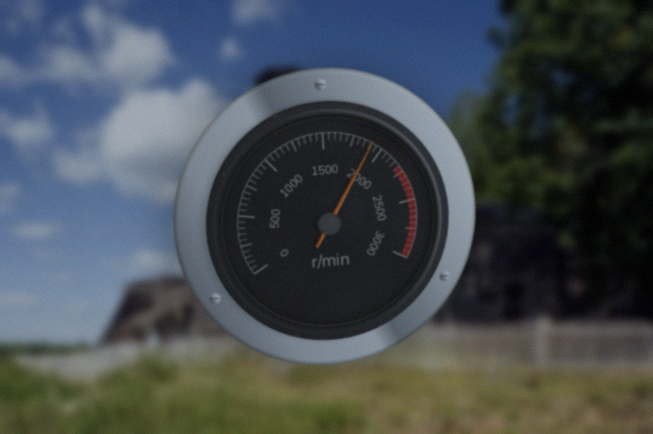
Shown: **1900** rpm
